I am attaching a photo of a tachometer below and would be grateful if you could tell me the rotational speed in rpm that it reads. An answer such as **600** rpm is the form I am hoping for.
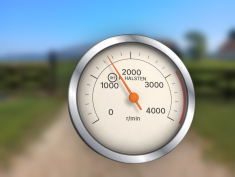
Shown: **1500** rpm
